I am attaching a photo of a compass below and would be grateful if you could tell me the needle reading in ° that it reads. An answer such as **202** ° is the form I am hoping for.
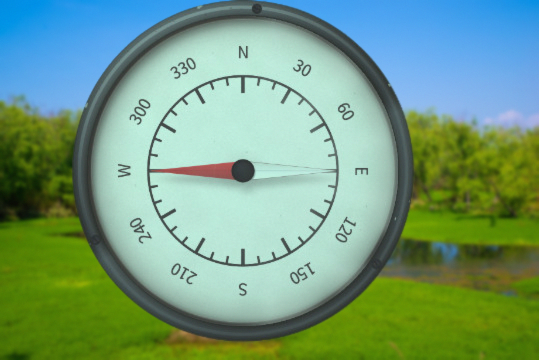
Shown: **270** °
